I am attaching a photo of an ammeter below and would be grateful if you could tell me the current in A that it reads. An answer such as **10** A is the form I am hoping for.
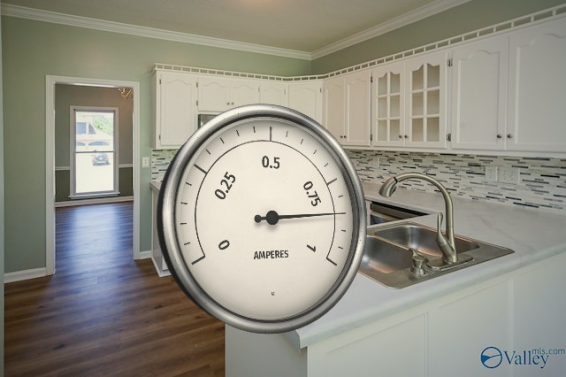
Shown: **0.85** A
